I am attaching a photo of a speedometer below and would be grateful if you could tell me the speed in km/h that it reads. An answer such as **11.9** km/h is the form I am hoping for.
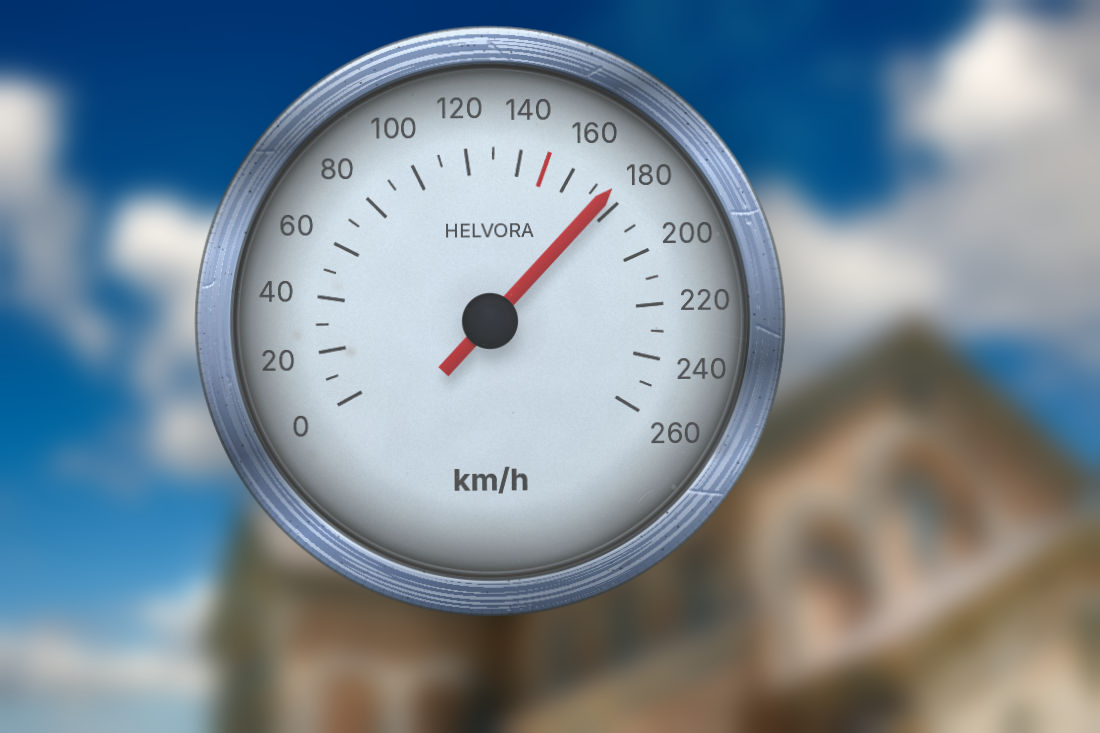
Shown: **175** km/h
